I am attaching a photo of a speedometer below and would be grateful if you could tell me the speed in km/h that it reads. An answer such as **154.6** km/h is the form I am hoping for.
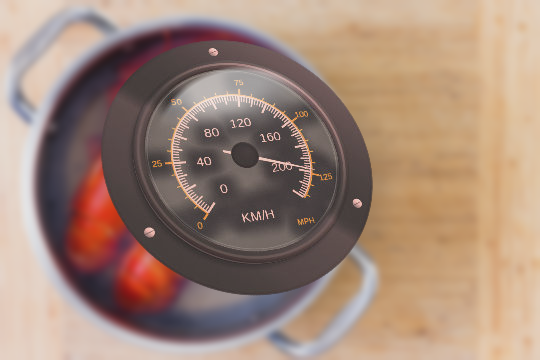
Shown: **200** km/h
